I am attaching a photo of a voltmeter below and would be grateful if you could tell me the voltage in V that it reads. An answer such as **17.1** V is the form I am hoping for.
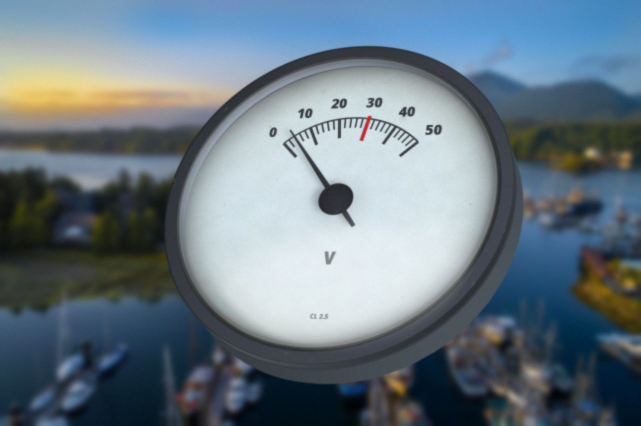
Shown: **4** V
